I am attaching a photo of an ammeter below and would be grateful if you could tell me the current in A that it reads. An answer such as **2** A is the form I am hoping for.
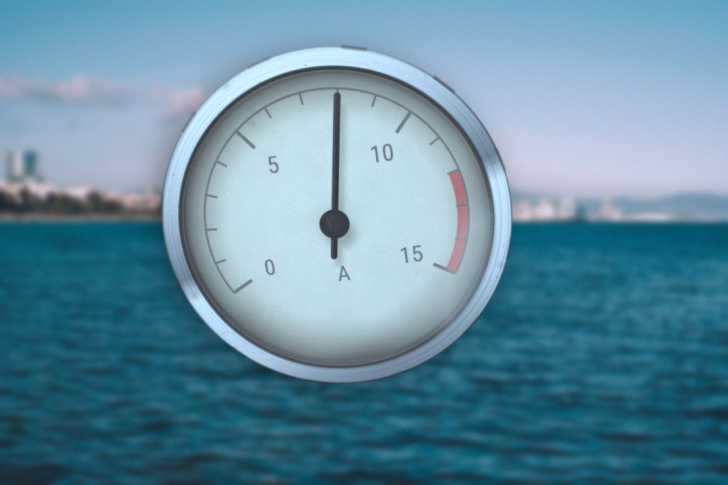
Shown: **8** A
